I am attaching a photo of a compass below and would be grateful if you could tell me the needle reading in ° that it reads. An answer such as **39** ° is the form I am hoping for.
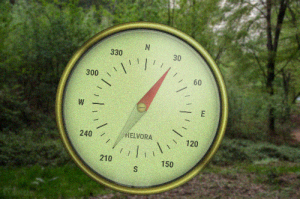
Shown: **30** °
